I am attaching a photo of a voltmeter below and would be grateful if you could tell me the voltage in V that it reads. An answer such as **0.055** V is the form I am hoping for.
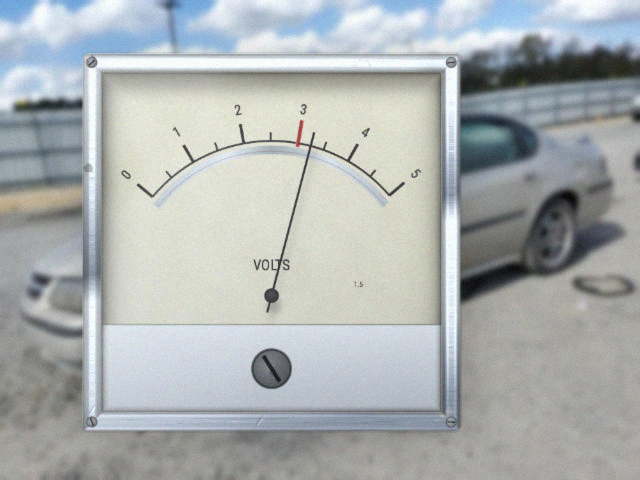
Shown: **3.25** V
